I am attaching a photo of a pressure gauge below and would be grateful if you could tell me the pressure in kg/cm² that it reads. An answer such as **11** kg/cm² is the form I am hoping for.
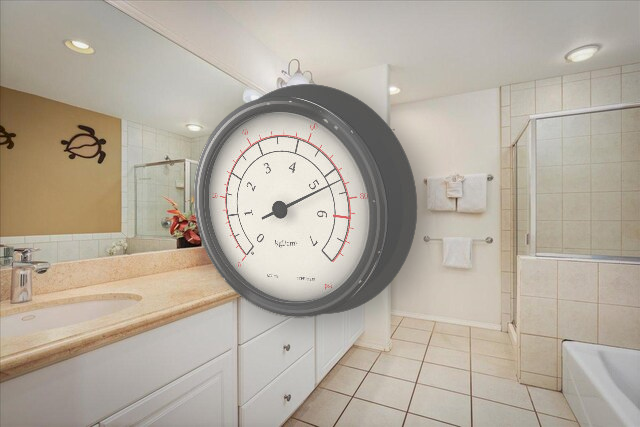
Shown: **5.25** kg/cm²
